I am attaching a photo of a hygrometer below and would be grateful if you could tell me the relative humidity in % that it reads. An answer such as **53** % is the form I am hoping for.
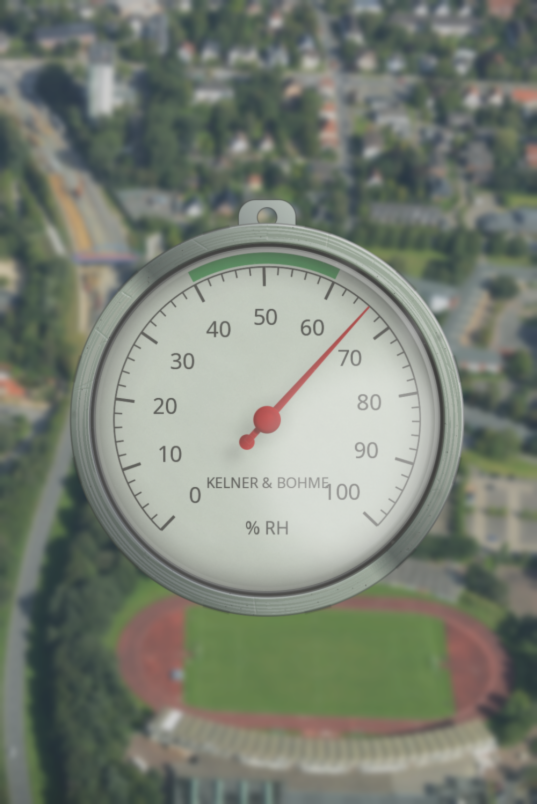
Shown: **66** %
